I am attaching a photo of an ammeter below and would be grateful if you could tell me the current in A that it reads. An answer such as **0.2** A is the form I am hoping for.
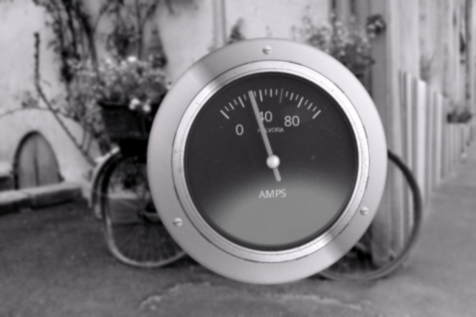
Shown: **30** A
